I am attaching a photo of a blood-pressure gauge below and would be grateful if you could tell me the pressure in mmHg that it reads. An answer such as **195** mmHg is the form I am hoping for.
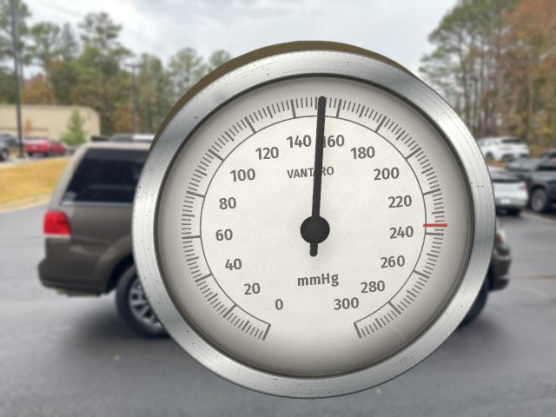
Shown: **152** mmHg
